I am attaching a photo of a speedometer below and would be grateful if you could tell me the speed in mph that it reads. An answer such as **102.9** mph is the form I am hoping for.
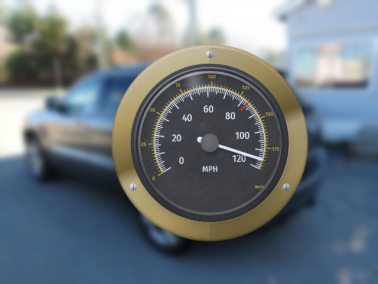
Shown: **115** mph
